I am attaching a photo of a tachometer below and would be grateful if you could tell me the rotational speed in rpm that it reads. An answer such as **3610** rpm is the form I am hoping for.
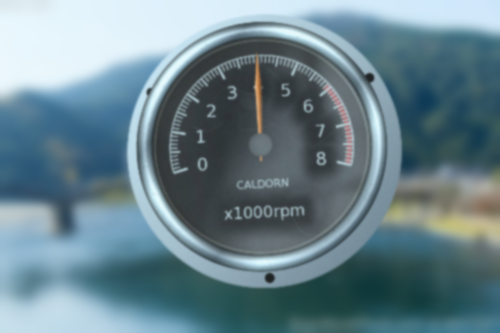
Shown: **4000** rpm
